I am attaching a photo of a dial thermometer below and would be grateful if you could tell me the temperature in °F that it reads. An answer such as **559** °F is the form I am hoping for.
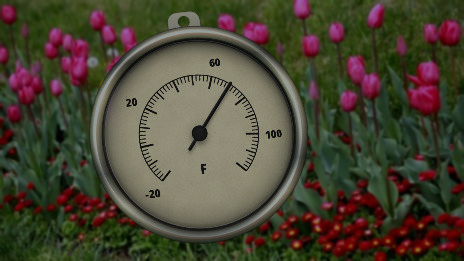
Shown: **70** °F
